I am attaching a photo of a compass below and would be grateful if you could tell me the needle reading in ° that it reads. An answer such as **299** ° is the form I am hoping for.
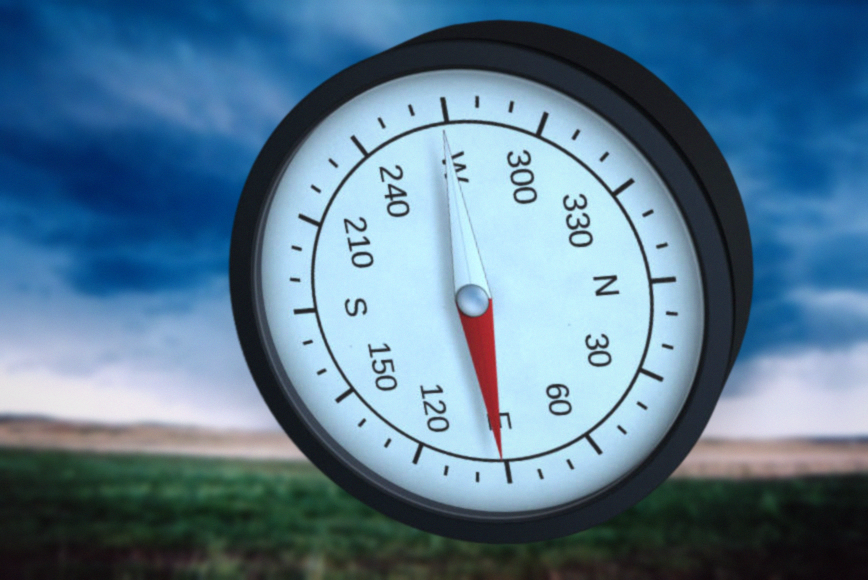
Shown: **90** °
